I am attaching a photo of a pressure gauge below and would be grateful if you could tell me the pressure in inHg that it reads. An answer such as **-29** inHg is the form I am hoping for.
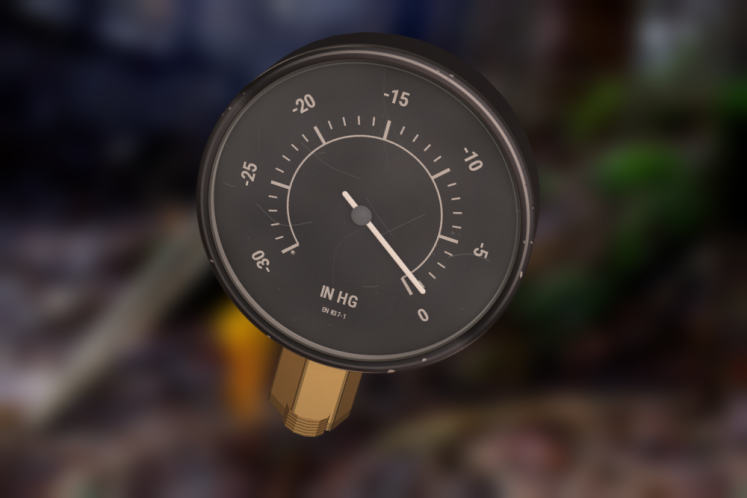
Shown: **-1** inHg
